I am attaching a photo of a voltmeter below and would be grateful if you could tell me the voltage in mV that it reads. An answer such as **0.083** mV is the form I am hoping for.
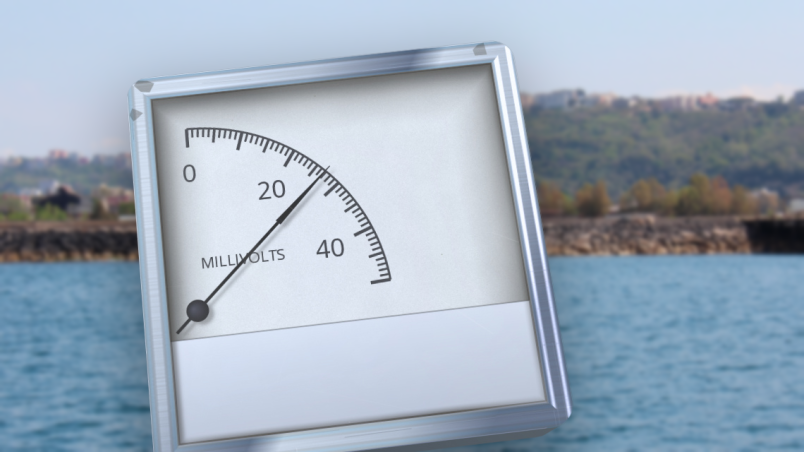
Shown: **27** mV
